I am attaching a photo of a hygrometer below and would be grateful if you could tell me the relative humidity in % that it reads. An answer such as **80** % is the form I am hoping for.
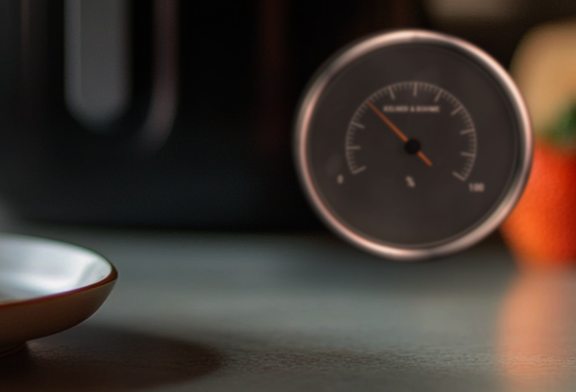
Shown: **30** %
